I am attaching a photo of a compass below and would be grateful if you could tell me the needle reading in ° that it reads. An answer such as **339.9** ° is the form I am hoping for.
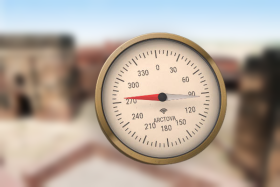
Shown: **275** °
